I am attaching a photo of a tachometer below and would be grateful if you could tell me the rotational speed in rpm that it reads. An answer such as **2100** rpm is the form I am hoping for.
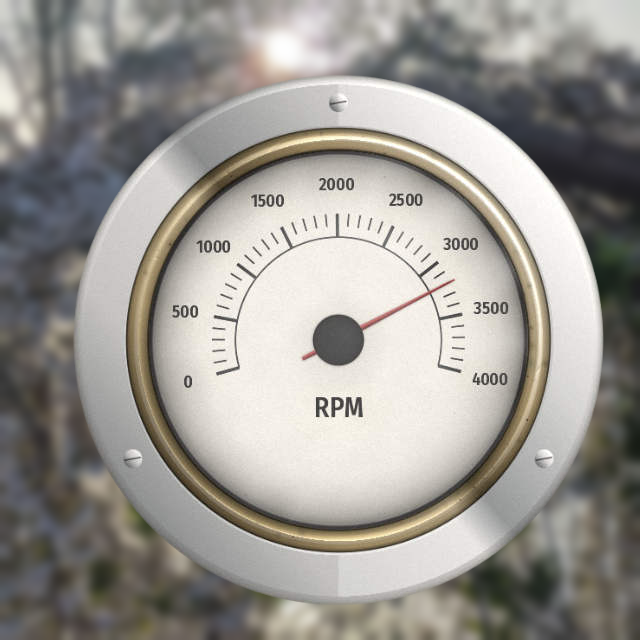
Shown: **3200** rpm
